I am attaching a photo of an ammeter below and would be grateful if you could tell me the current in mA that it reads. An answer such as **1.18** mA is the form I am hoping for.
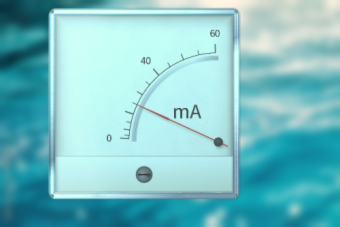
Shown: **25** mA
